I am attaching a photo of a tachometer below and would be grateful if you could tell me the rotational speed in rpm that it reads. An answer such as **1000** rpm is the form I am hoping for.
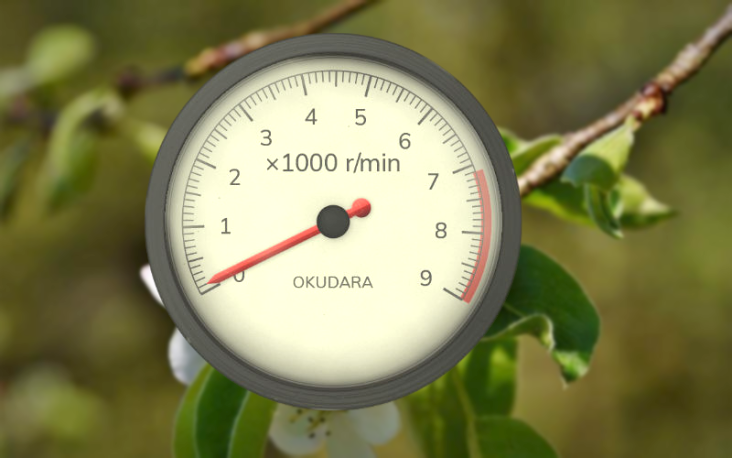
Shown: **100** rpm
